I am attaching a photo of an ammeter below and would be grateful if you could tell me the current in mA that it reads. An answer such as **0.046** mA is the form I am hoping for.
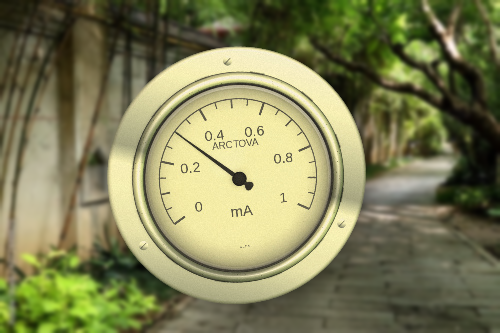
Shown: **0.3** mA
